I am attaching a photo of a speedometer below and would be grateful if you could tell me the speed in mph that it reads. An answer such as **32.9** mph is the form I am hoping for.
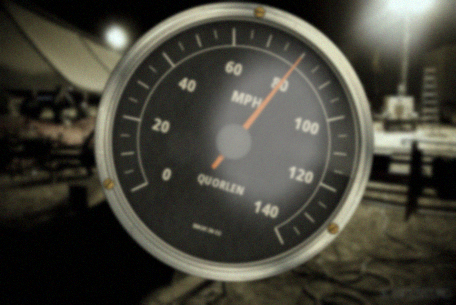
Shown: **80** mph
